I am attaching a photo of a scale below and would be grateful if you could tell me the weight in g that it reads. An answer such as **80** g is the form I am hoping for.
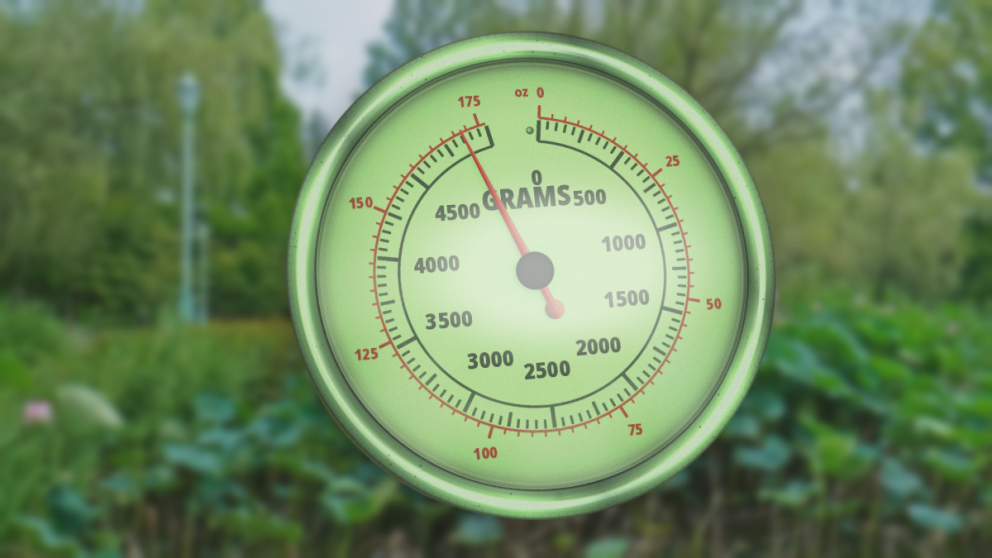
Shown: **4850** g
